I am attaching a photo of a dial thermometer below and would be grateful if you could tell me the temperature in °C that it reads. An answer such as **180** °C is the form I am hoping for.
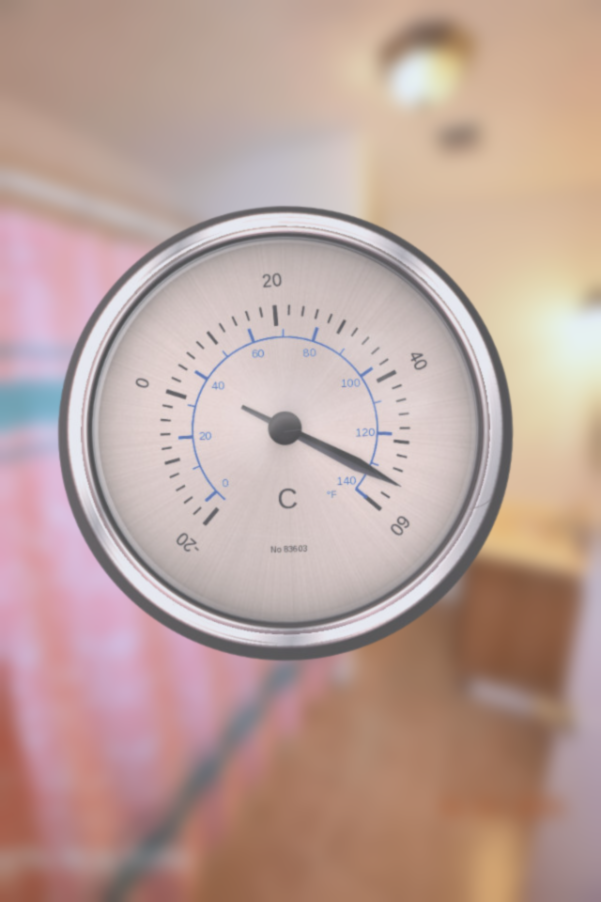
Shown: **56** °C
